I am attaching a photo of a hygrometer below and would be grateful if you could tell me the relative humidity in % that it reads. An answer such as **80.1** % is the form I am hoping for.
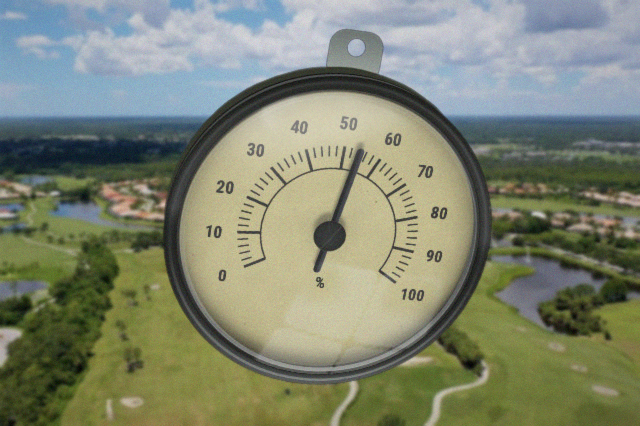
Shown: **54** %
